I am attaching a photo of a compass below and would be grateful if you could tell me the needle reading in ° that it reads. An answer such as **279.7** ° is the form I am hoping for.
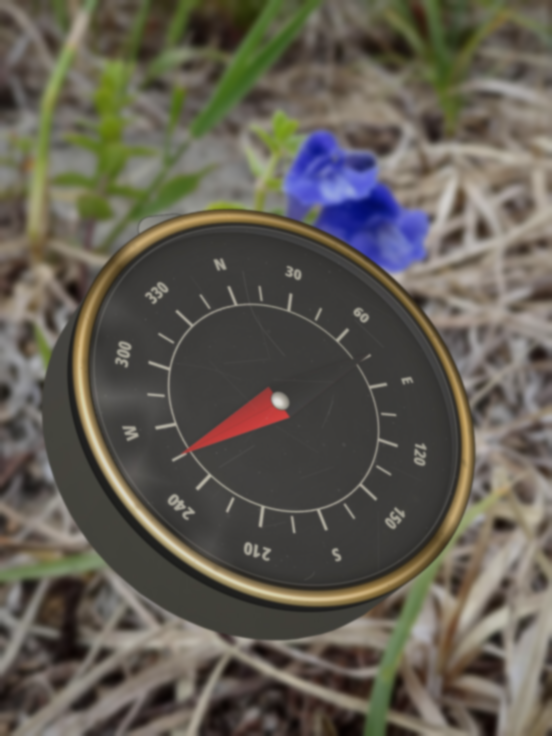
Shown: **255** °
